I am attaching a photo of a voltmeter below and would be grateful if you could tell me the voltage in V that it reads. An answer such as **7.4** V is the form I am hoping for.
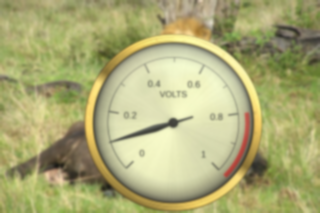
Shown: **0.1** V
